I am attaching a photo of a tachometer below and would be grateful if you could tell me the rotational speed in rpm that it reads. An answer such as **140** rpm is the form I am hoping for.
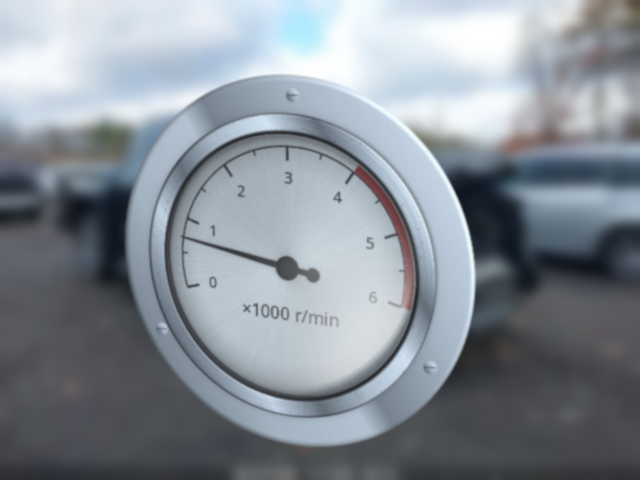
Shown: **750** rpm
